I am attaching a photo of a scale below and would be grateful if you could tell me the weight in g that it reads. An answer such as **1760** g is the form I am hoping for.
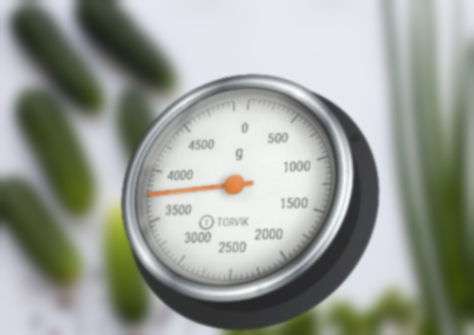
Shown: **3750** g
